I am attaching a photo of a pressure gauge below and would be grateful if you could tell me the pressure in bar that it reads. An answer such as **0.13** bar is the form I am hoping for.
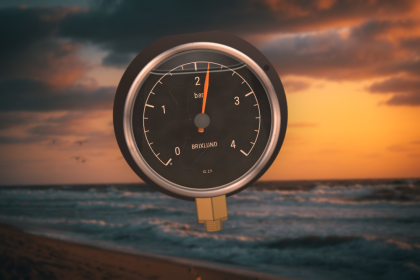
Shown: **2.2** bar
